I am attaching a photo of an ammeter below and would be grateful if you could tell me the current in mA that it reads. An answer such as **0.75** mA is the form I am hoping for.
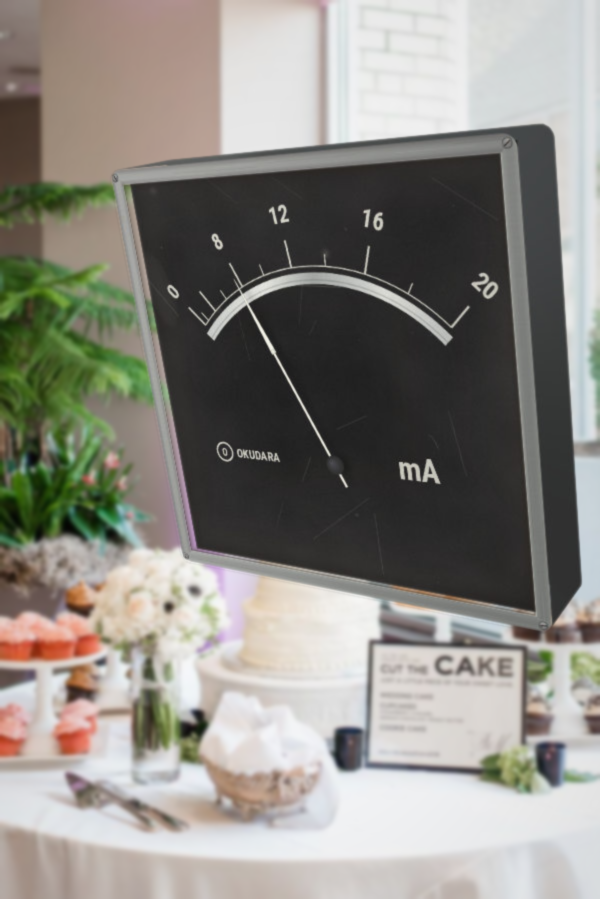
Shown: **8** mA
